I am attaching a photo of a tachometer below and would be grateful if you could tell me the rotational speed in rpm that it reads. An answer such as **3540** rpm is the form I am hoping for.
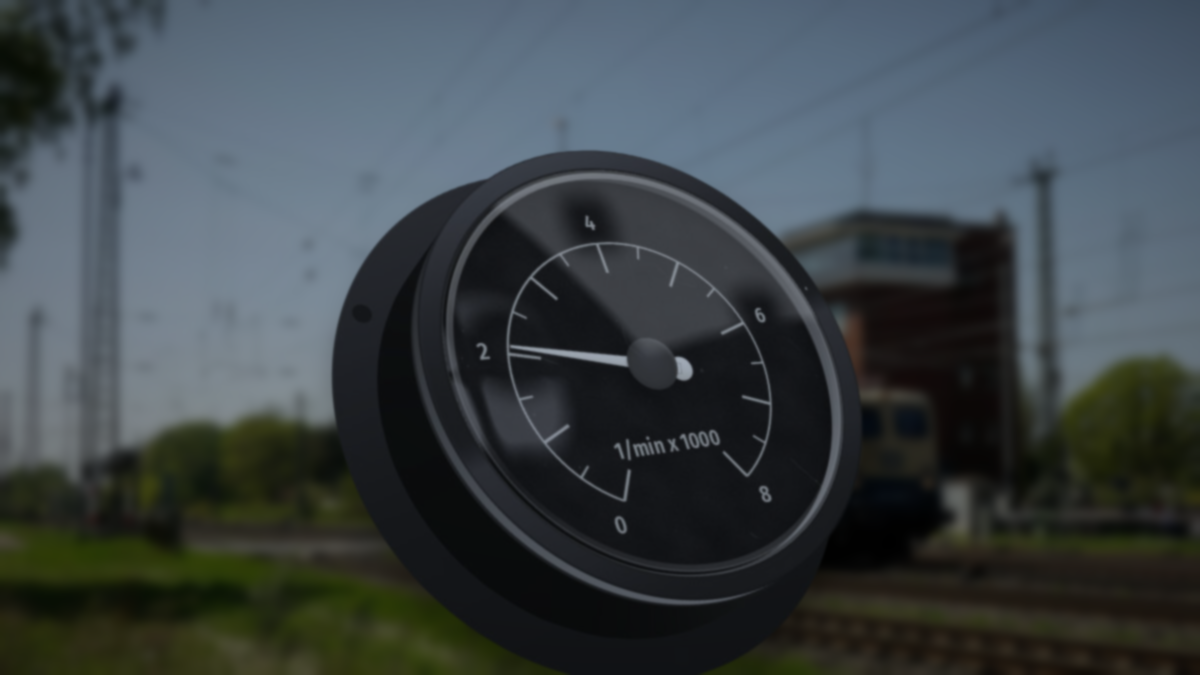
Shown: **2000** rpm
